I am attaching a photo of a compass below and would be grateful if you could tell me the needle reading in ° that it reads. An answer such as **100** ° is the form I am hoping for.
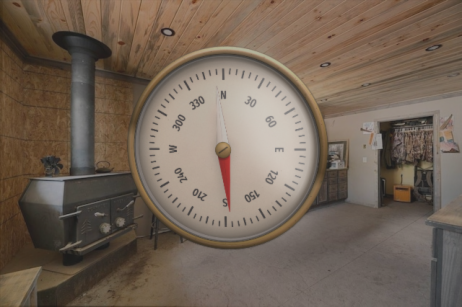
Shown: **175** °
